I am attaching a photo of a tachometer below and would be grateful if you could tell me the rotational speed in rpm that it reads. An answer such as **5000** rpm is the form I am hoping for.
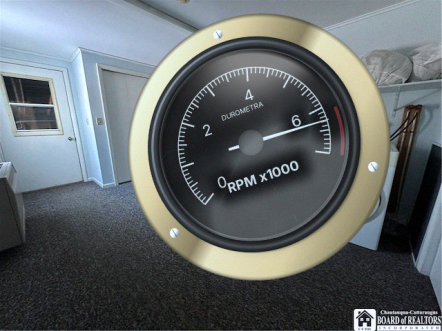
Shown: **6300** rpm
